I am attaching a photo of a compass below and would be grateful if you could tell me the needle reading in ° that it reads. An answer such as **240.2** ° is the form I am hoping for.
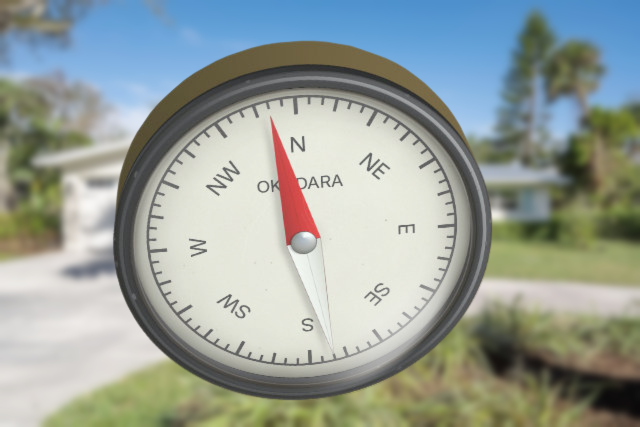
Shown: **350** °
